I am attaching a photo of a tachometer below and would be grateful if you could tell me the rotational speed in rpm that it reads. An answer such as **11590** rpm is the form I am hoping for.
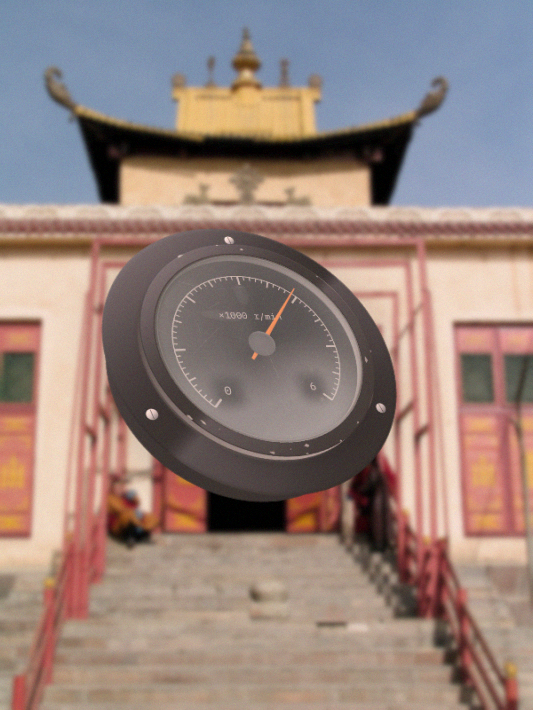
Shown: **3900** rpm
